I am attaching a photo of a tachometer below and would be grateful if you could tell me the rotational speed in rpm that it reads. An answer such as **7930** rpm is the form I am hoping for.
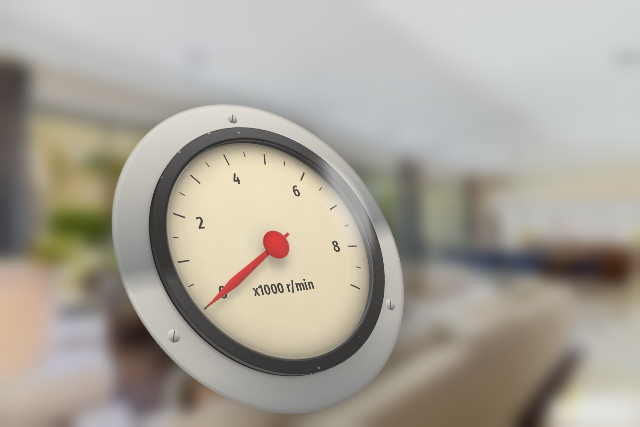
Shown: **0** rpm
